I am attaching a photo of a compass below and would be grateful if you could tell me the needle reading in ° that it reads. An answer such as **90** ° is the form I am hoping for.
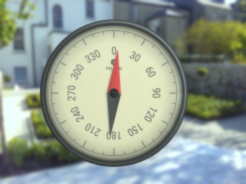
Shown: **5** °
